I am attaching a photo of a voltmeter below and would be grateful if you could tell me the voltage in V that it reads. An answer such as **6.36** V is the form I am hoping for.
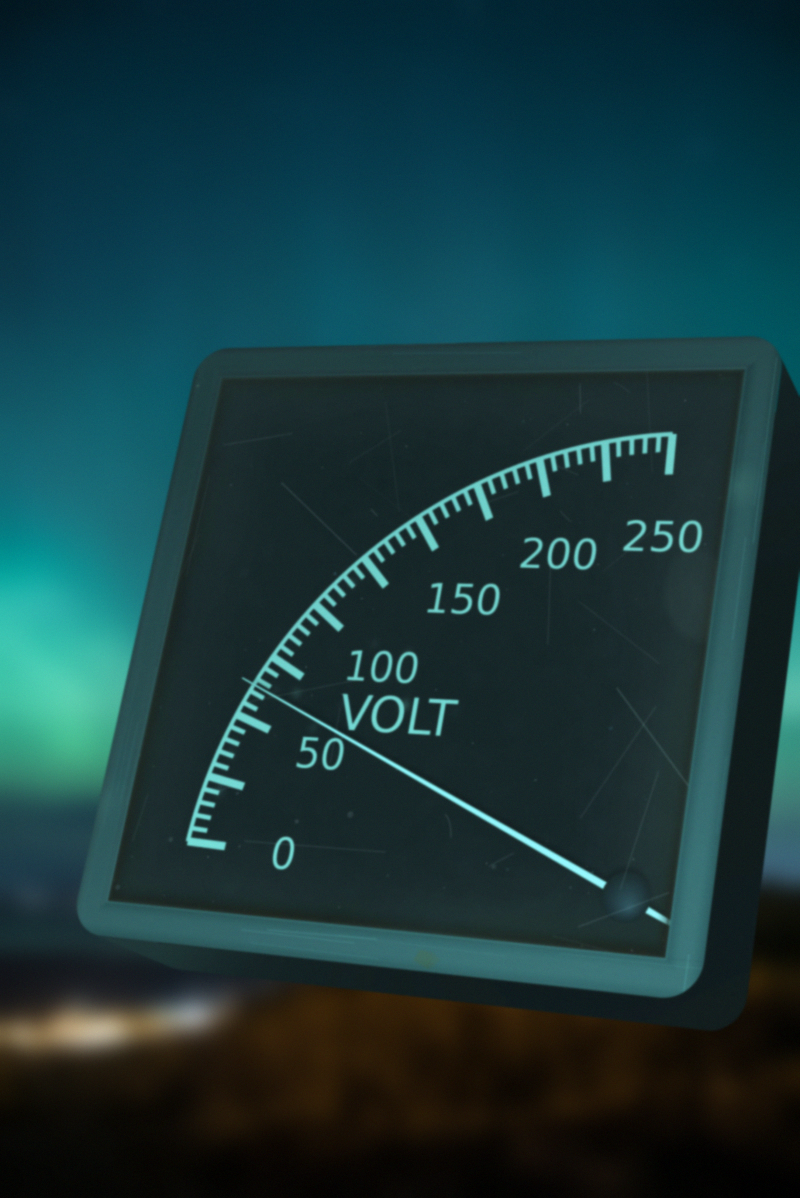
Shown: **62.5** V
